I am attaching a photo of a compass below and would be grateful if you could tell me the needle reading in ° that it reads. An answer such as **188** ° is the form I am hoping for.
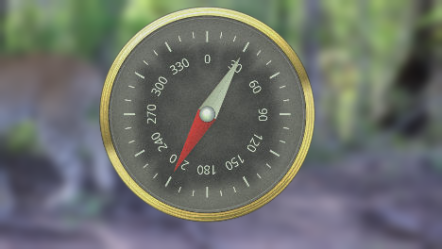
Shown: **210** °
